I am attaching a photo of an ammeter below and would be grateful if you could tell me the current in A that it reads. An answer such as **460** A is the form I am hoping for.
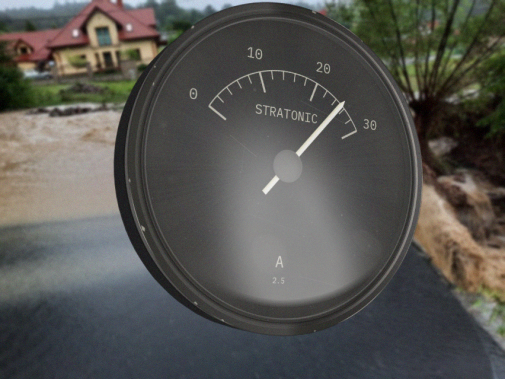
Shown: **25** A
